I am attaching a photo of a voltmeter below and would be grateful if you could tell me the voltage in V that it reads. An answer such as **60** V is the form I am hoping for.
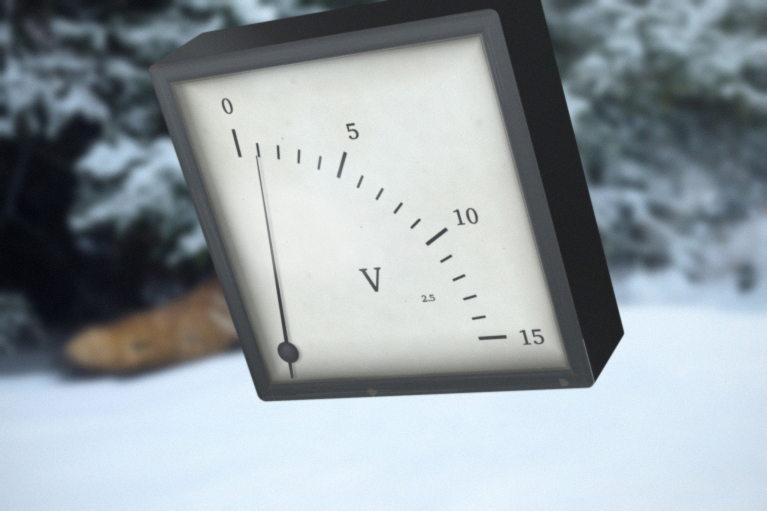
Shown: **1** V
